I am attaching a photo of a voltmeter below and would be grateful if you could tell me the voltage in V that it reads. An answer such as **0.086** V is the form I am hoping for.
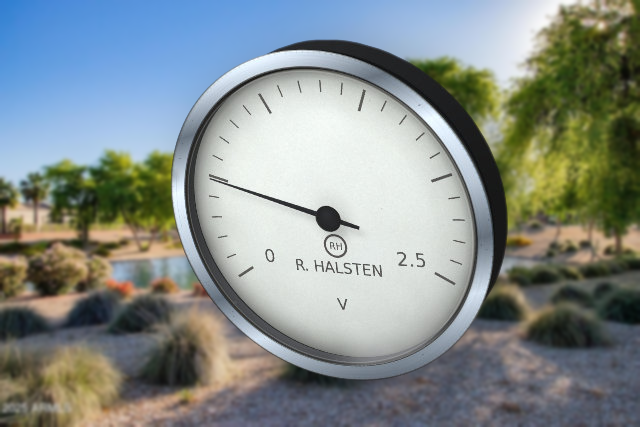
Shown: **0.5** V
